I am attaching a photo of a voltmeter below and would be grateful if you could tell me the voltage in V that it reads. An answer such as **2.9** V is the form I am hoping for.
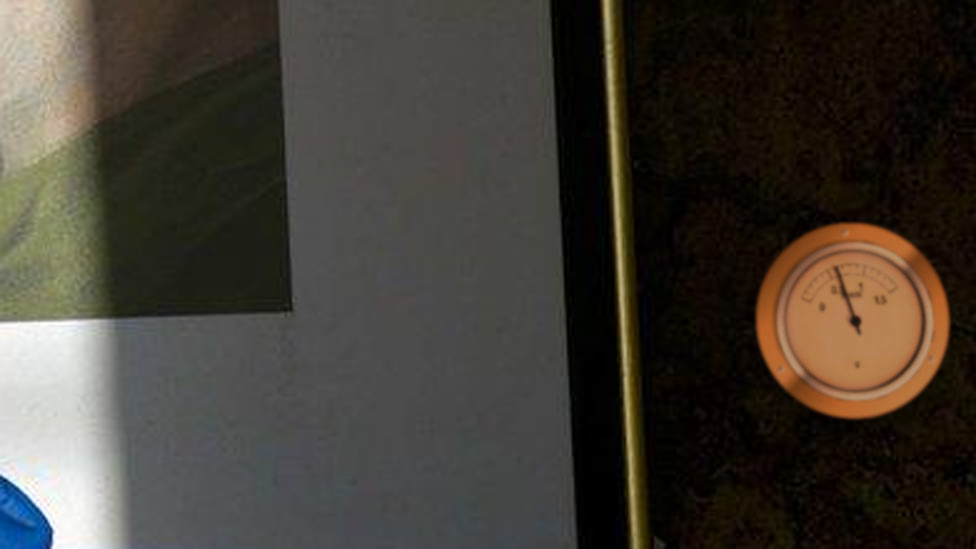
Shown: **0.6** V
